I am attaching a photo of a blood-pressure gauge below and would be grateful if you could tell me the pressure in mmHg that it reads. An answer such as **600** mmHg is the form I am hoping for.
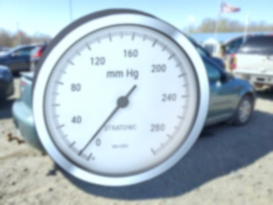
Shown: **10** mmHg
